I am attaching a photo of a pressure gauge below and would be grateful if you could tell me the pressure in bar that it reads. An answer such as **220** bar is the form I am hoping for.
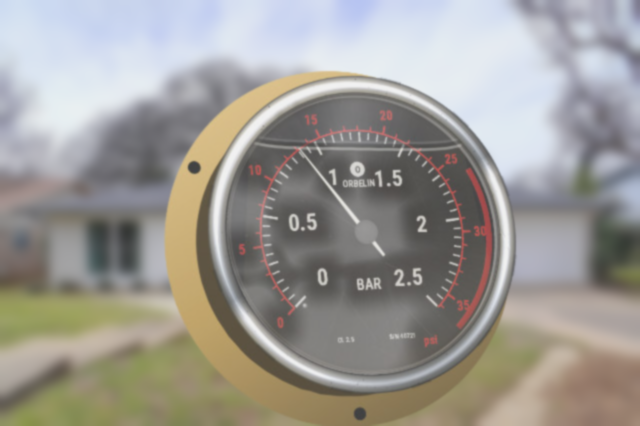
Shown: **0.9** bar
